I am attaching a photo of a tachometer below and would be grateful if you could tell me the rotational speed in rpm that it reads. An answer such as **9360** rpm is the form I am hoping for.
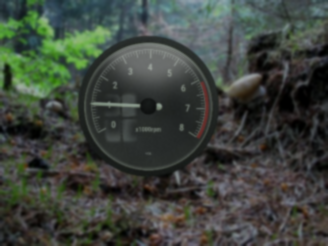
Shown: **1000** rpm
